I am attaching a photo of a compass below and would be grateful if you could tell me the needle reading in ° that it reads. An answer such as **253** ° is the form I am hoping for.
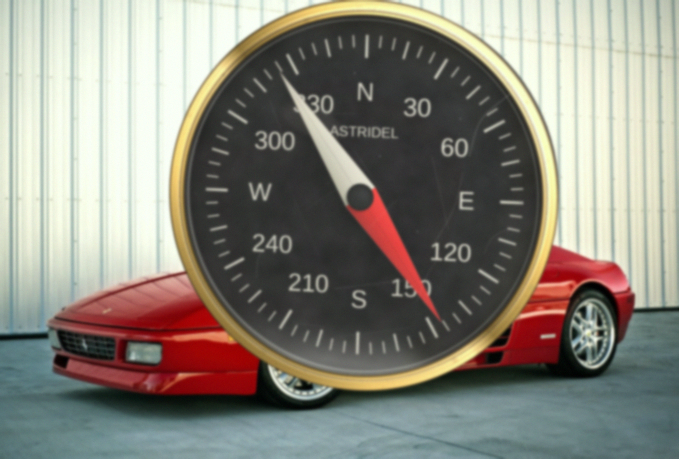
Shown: **145** °
